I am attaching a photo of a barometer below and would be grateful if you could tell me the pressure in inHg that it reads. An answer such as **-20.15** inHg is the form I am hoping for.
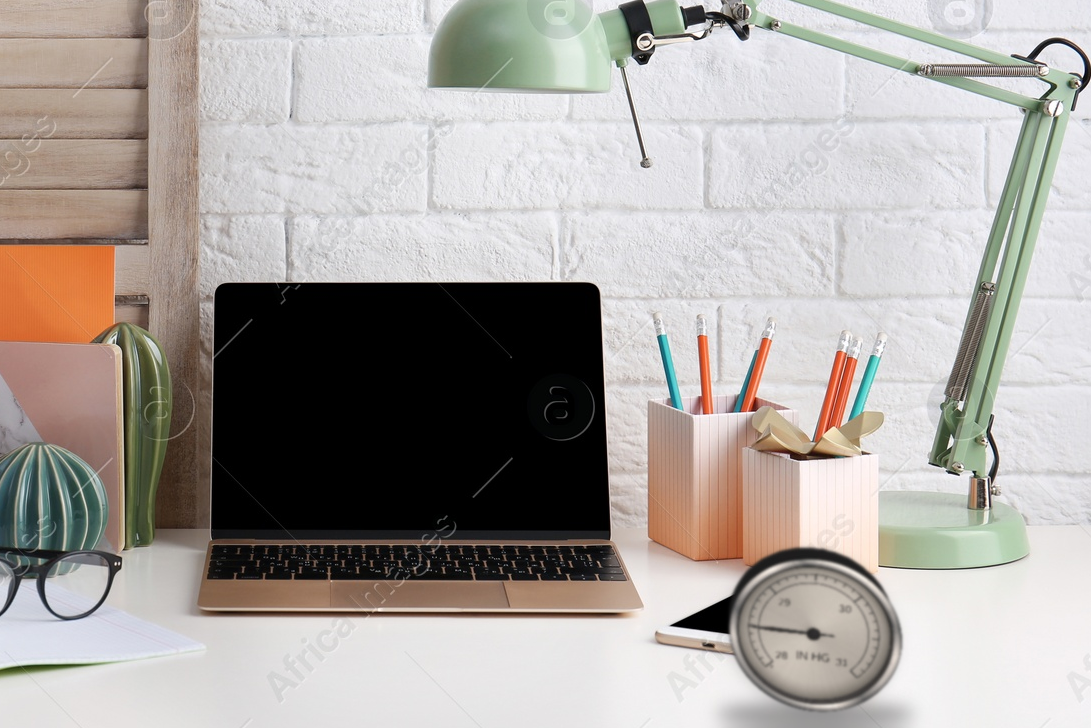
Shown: **28.5** inHg
